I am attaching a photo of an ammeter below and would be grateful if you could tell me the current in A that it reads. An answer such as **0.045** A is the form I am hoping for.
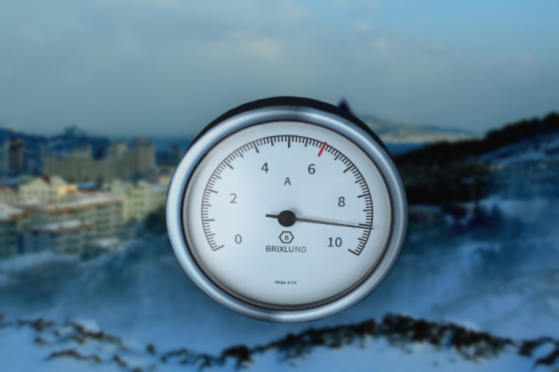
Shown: **9** A
